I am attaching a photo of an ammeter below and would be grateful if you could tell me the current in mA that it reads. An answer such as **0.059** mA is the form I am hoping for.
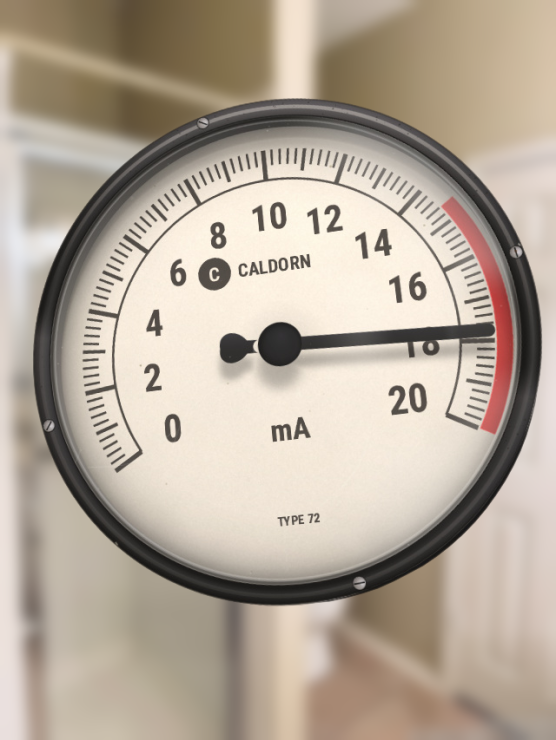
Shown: **17.8** mA
